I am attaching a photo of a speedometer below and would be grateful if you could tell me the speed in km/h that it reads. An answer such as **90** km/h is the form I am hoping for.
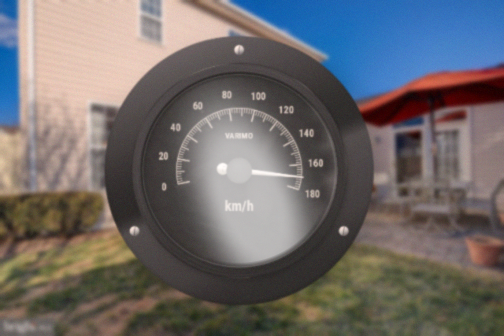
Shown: **170** km/h
